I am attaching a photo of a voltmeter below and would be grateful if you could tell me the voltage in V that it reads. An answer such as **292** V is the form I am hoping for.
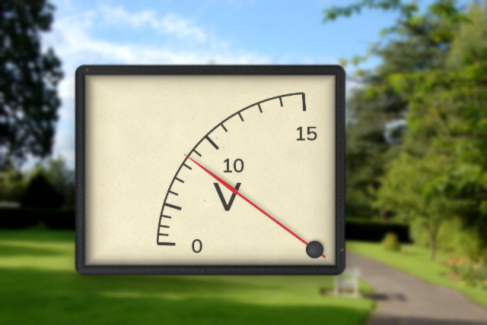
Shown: **8.5** V
